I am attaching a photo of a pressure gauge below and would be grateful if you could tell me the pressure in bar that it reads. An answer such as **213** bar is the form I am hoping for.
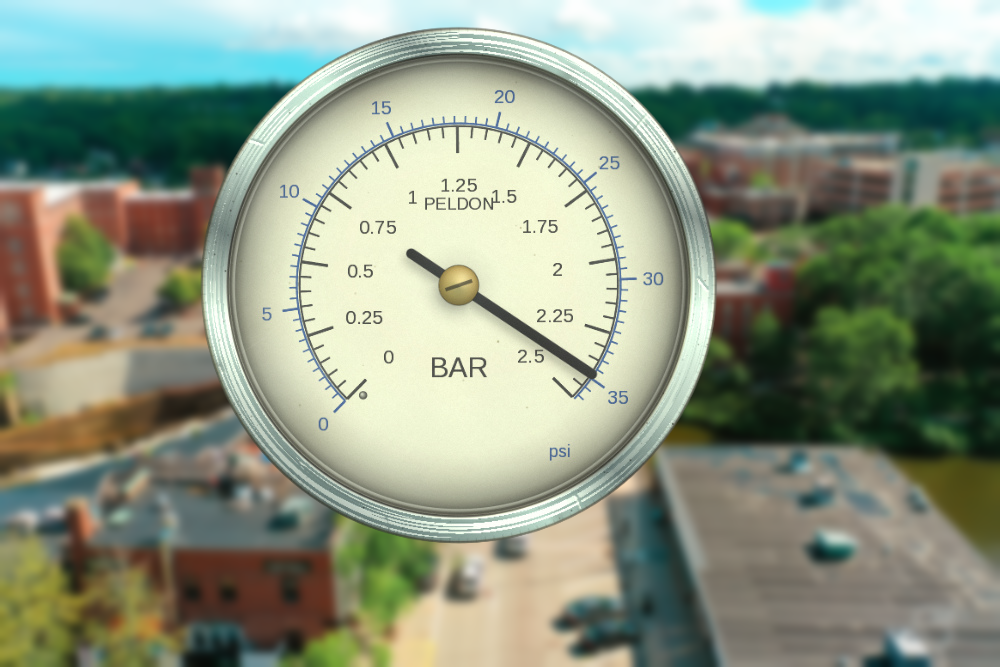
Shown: **2.4** bar
